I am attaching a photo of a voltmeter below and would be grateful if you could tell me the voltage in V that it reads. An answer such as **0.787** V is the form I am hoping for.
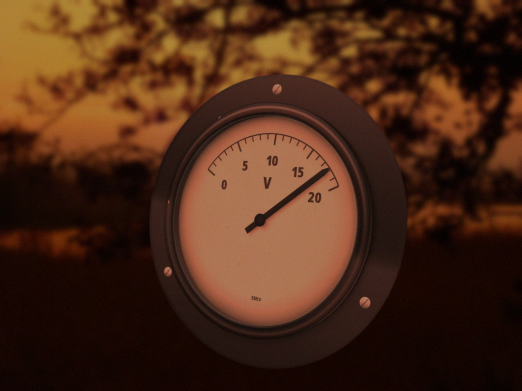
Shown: **18** V
